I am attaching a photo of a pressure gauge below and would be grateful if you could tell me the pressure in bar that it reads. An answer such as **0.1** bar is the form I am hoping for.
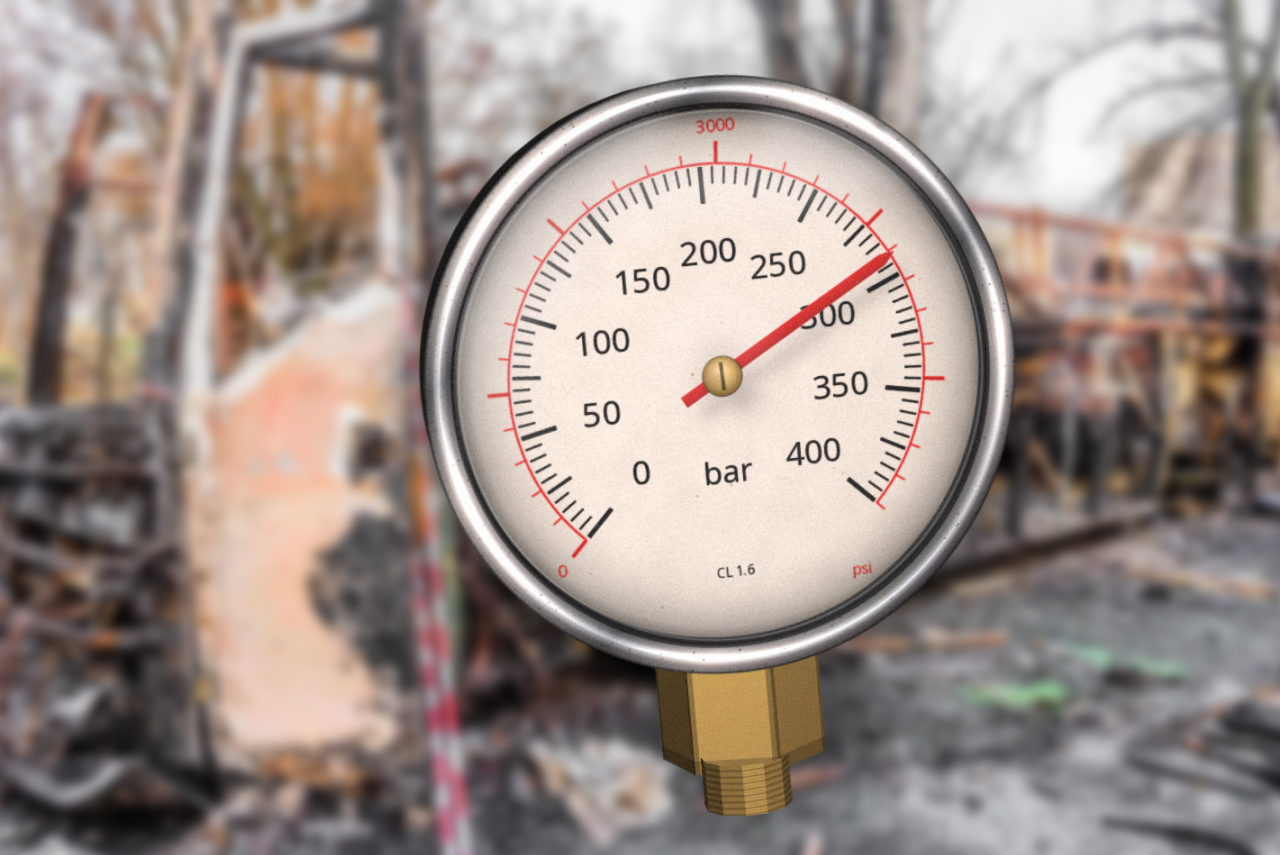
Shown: **290** bar
